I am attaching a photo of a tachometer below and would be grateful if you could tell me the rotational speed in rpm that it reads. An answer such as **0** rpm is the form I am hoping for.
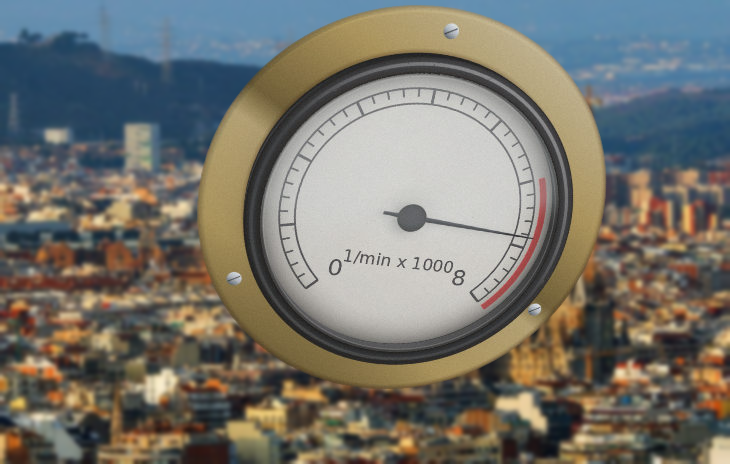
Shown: **6800** rpm
